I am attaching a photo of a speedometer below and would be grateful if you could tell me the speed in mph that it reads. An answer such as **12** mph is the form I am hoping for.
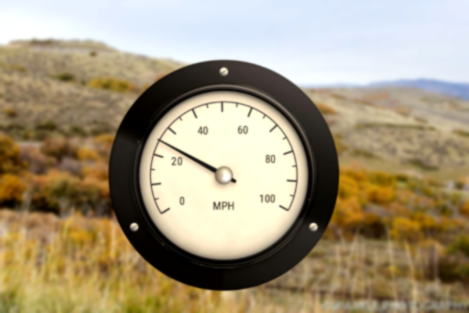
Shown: **25** mph
